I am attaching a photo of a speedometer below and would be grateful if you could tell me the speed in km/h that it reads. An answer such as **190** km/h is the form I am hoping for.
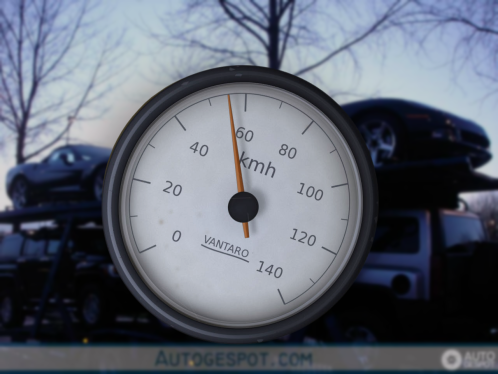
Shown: **55** km/h
